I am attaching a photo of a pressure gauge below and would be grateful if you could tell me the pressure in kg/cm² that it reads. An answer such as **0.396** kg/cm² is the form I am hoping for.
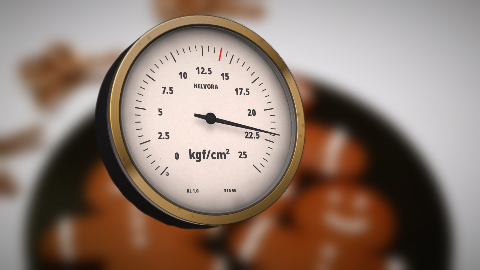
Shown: **22** kg/cm²
